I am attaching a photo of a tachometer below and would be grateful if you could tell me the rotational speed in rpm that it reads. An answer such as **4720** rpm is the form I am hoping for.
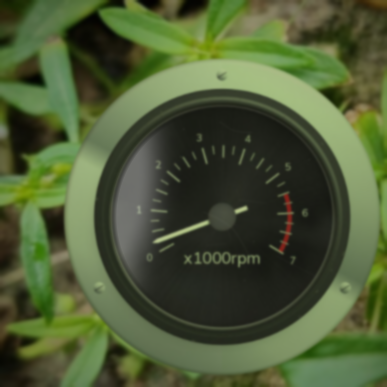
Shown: **250** rpm
